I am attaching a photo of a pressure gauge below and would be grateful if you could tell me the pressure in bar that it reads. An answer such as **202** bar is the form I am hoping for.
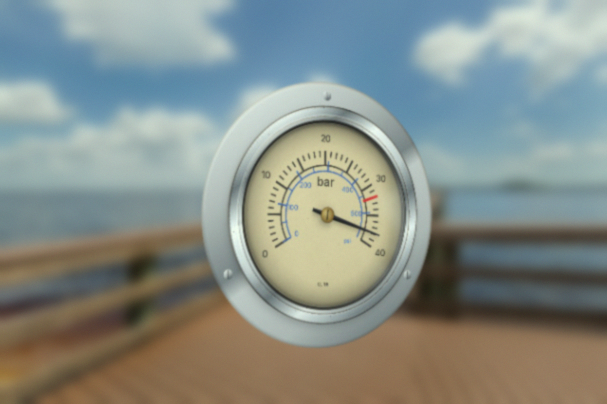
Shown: **38** bar
